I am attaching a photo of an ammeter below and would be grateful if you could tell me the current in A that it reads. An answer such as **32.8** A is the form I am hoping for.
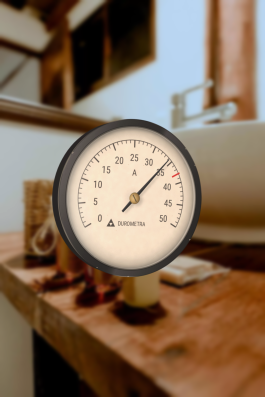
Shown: **34** A
